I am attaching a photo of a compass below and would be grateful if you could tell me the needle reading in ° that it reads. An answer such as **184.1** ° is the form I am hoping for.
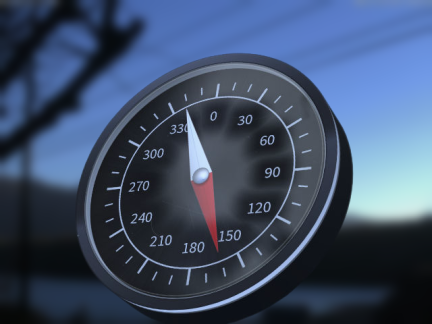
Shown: **160** °
